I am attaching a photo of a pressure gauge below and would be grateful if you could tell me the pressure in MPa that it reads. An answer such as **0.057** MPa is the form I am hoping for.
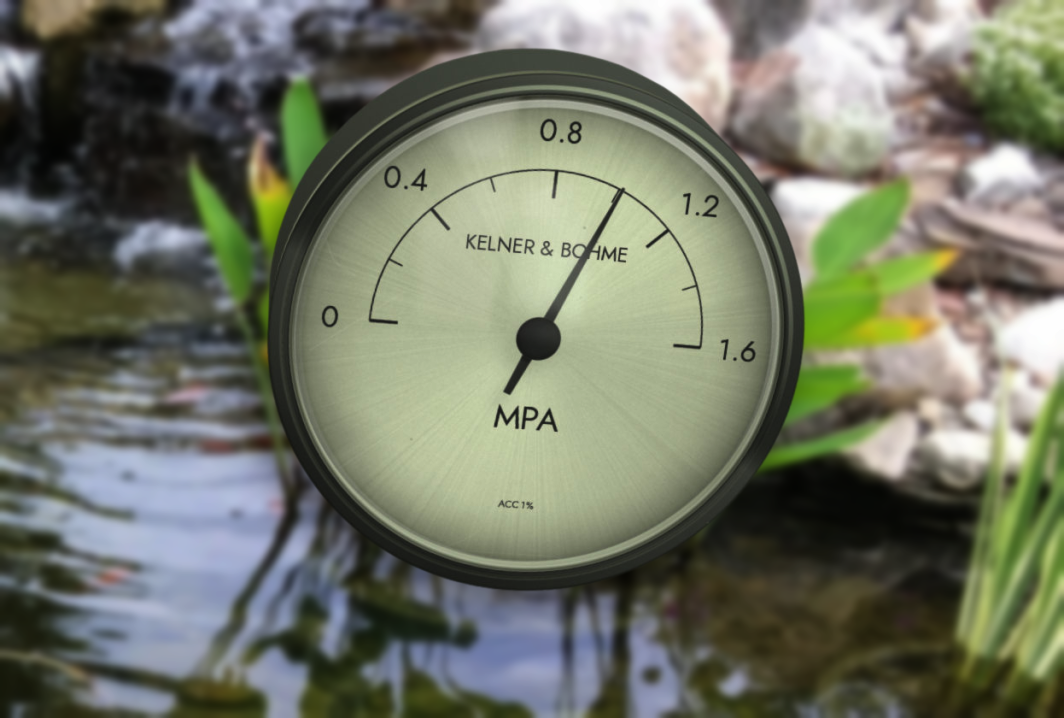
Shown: **1** MPa
